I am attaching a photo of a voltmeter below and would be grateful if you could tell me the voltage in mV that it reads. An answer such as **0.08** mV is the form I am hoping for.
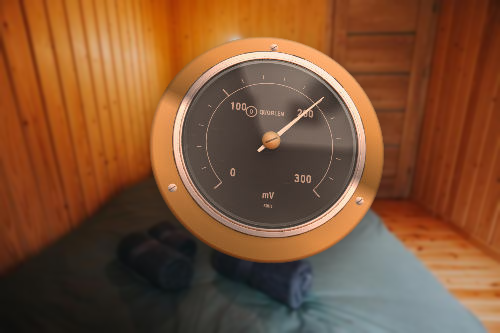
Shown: **200** mV
